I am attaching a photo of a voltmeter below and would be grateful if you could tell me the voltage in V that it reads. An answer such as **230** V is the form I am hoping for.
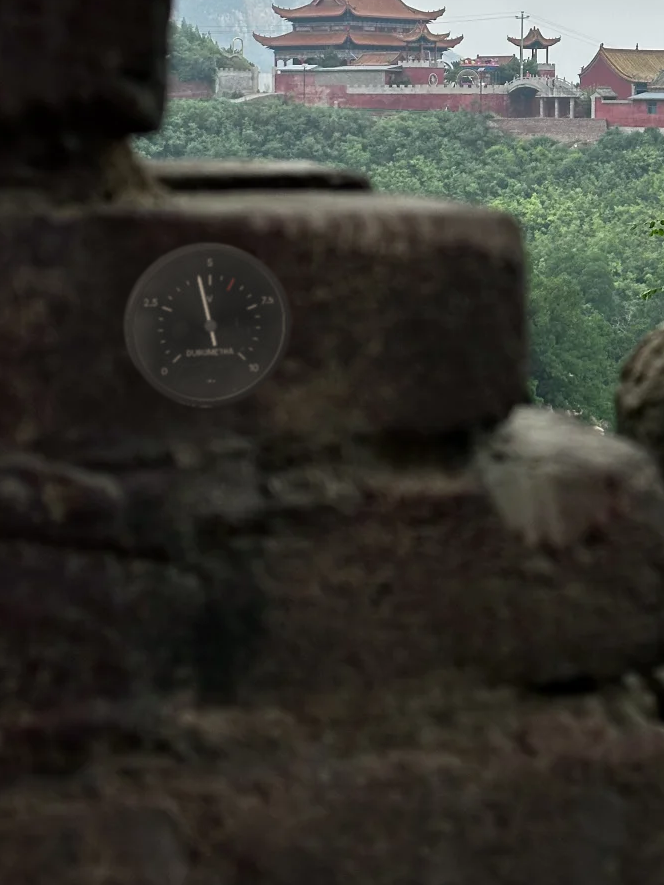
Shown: **4.5** V
